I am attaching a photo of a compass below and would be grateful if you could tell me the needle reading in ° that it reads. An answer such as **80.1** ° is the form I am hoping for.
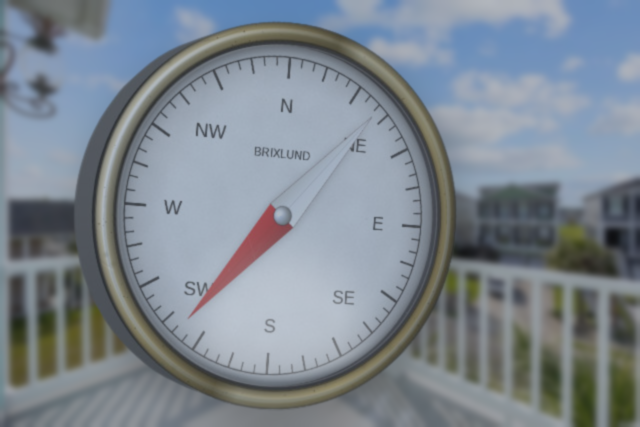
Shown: **220** °
